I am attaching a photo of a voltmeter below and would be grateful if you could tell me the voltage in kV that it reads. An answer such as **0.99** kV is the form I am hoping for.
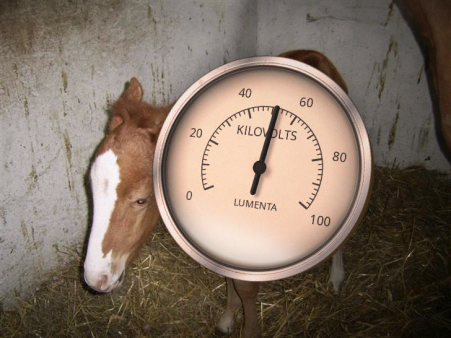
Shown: **52** kV
